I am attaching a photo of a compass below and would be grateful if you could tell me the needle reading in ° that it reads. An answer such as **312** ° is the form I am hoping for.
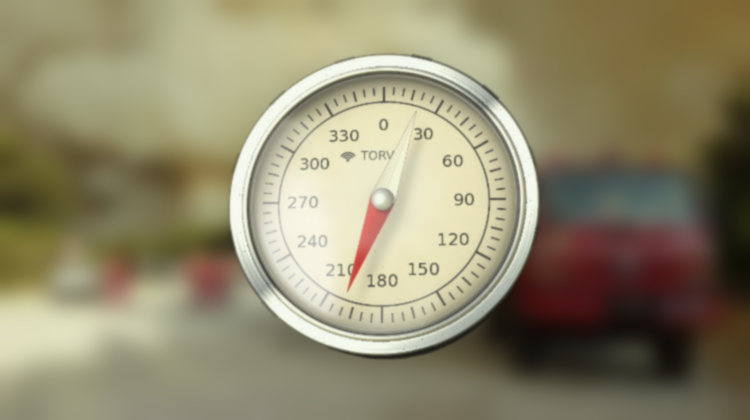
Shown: **200** °
